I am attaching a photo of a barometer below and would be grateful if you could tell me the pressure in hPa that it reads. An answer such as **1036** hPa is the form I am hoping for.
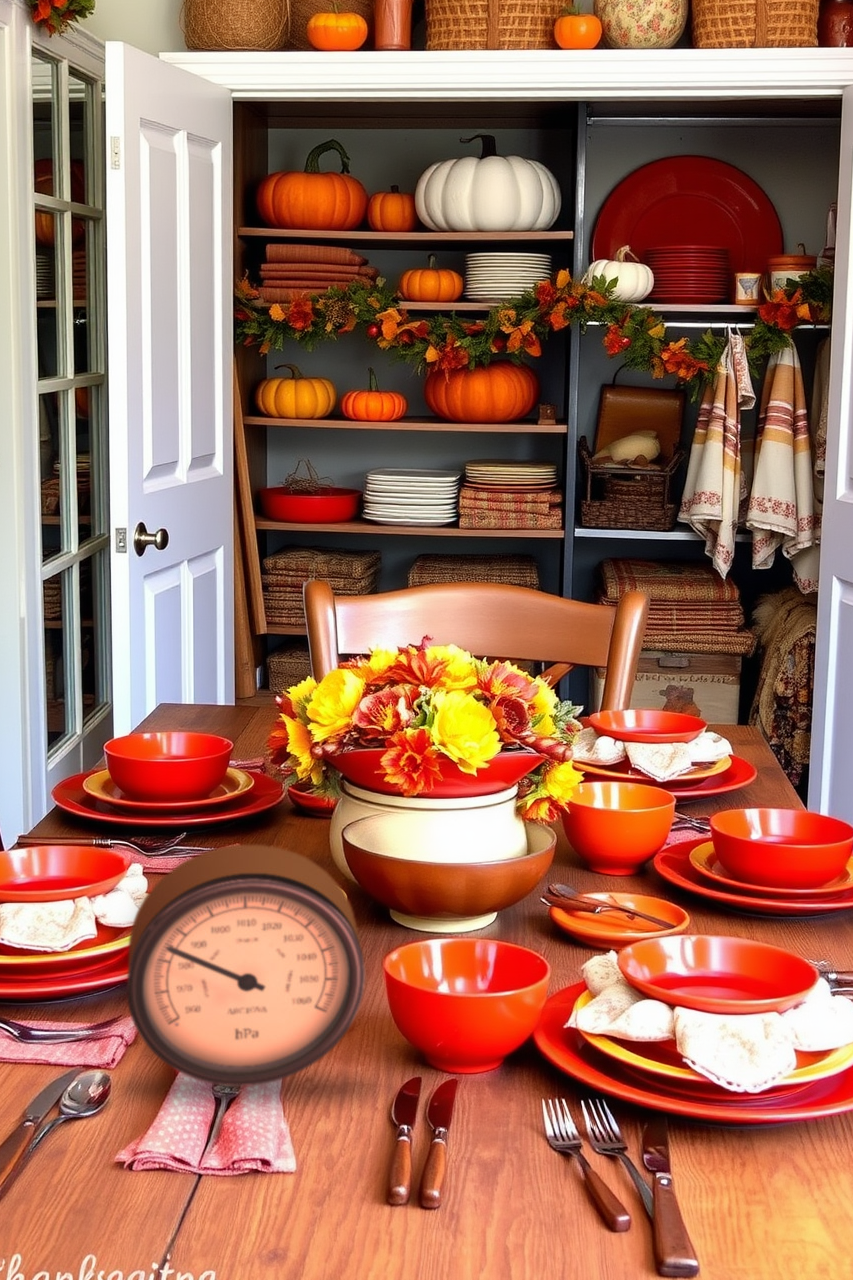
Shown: **985** hPa
